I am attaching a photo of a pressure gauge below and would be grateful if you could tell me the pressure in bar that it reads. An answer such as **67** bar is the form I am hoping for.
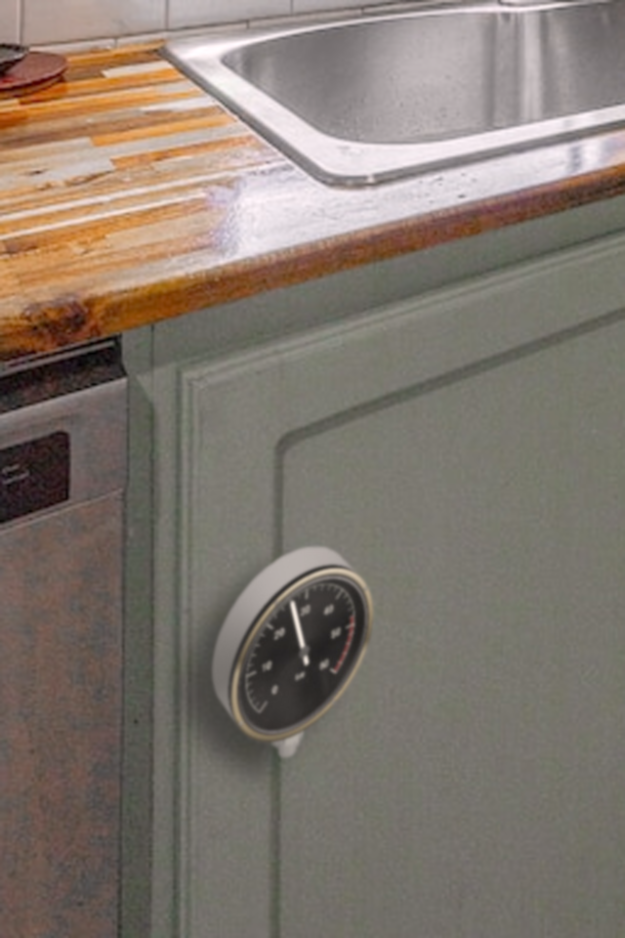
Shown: **26** bar
